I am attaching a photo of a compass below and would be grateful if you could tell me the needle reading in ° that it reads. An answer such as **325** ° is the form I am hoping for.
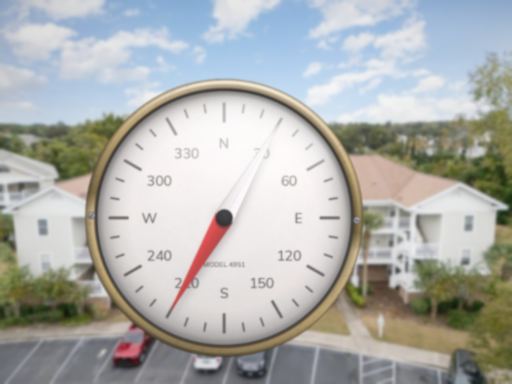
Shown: **210** °
